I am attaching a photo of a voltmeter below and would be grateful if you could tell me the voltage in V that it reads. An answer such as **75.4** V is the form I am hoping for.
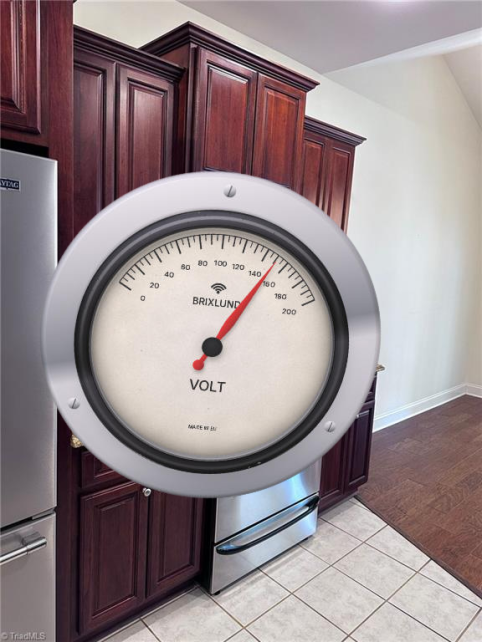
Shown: **150** V
